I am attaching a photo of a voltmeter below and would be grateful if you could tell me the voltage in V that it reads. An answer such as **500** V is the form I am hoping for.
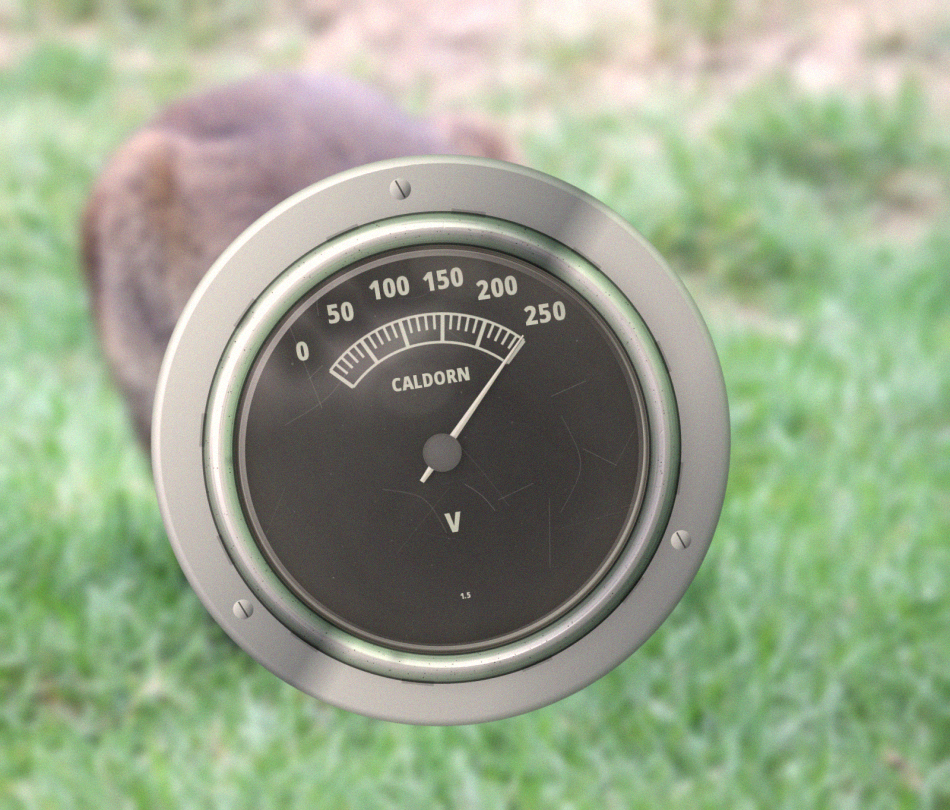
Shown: **245** V
